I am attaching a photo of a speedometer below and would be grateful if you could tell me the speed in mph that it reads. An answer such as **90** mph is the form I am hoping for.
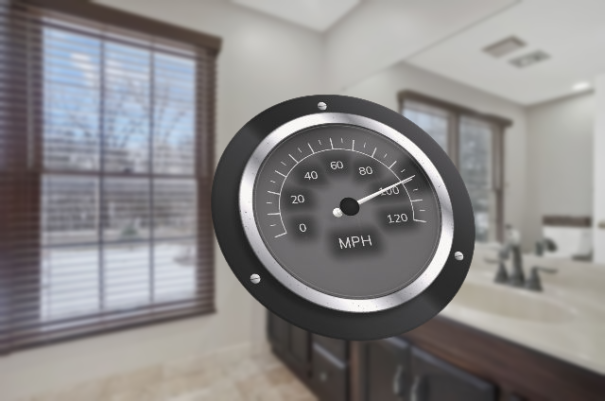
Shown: **100** mph
